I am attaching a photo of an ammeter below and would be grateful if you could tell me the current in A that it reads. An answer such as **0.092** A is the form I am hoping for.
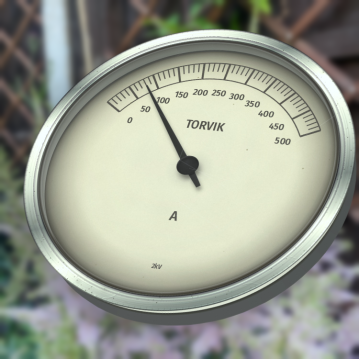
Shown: **80** A
